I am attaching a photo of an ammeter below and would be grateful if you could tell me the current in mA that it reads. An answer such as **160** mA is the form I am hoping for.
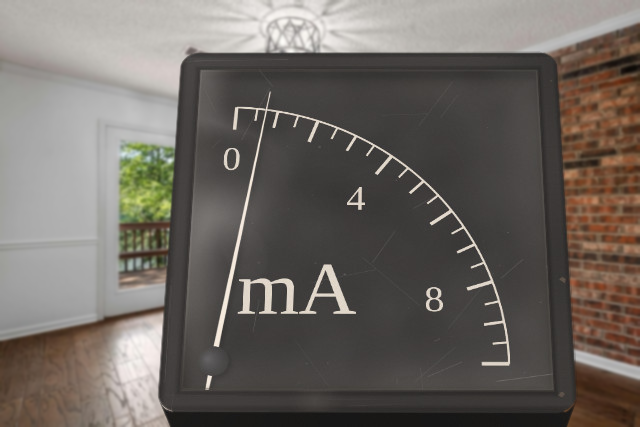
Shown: **0.75** mA
